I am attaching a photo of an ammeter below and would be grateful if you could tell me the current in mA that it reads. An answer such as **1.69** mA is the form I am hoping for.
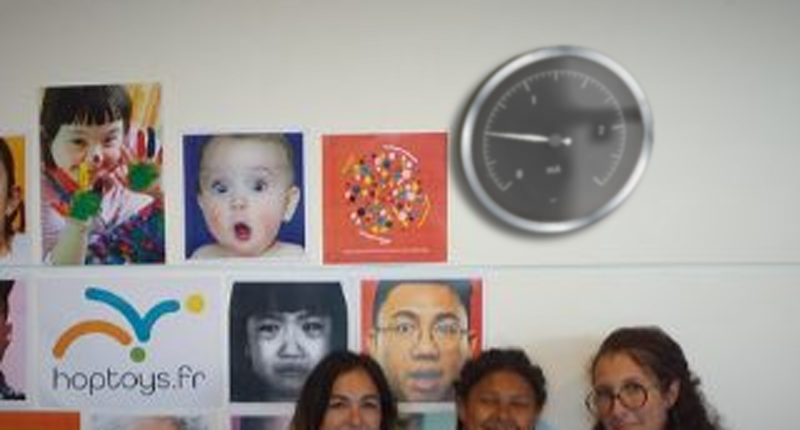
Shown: **0.5** mA
